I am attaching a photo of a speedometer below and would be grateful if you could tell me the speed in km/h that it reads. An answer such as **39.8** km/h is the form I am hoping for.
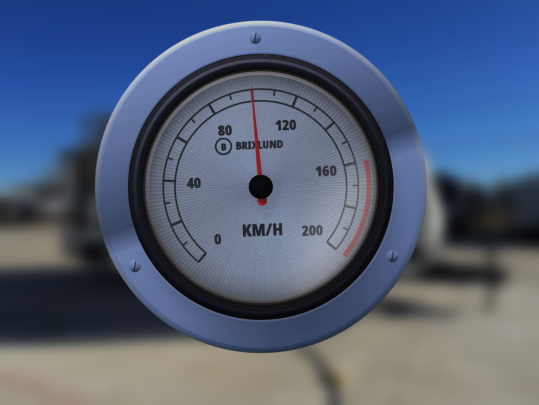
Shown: **100** km/h
